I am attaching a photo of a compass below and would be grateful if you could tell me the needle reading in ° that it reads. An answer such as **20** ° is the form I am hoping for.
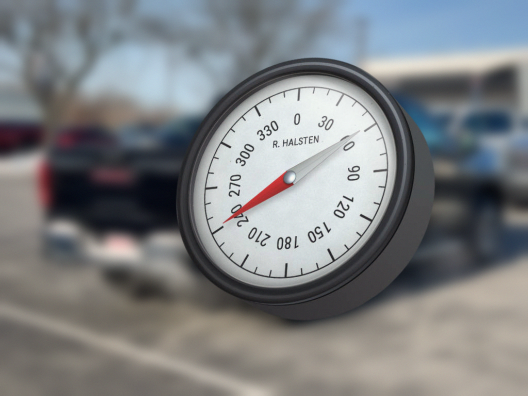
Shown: **240** °
